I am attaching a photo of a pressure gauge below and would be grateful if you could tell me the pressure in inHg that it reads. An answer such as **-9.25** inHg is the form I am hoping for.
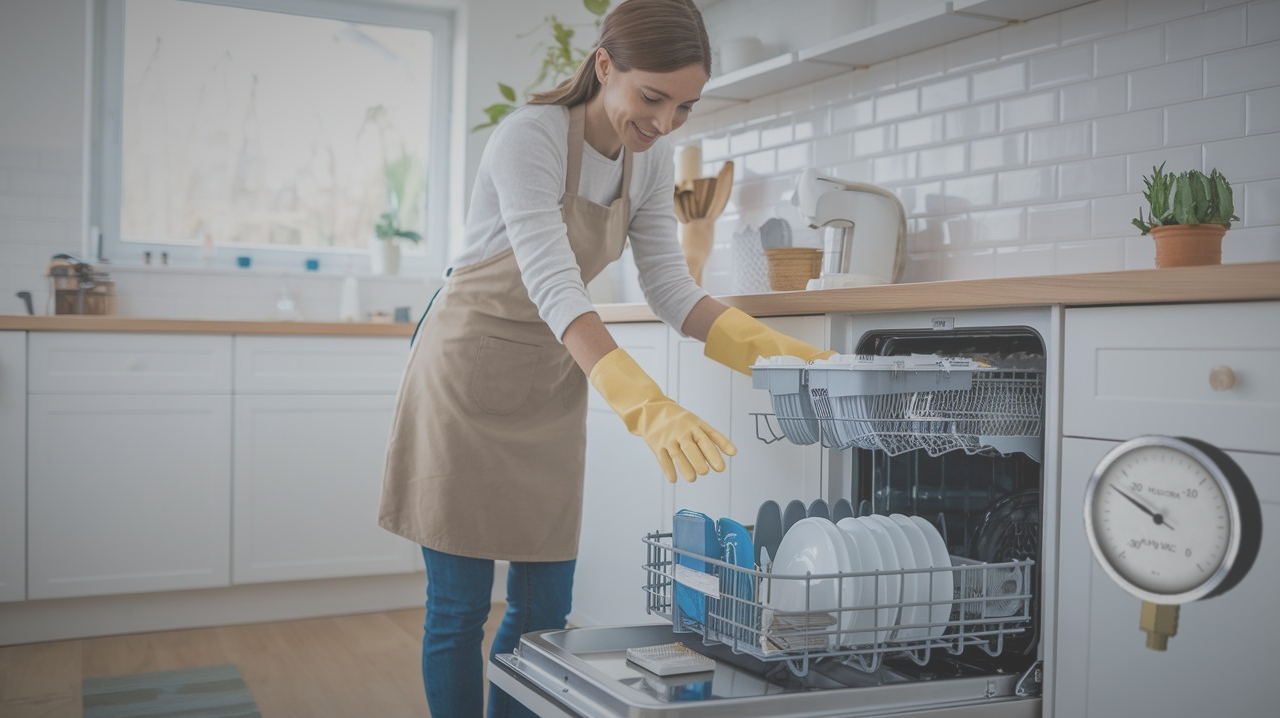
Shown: **-22** inHg
